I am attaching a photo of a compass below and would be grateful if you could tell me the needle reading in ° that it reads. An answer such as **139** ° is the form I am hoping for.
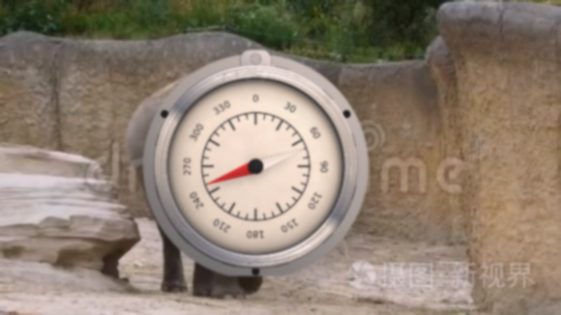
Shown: **250** °
